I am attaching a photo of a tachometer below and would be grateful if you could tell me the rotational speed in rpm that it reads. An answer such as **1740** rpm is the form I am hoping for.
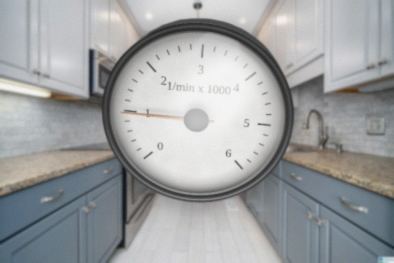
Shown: **1000** rpm
